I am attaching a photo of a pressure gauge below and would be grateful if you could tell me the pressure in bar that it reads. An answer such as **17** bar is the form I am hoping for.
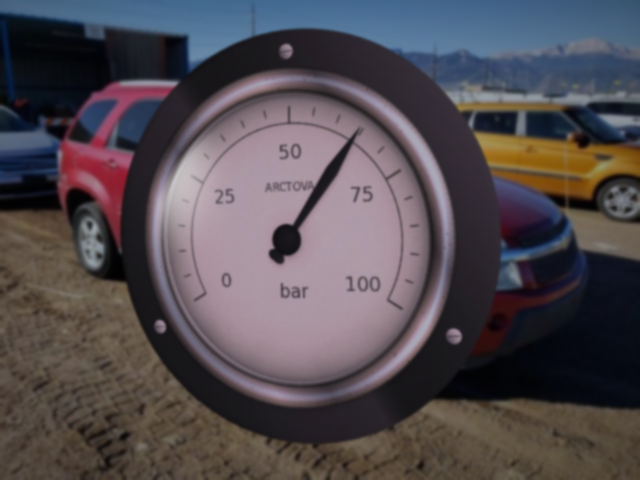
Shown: **65** bar
